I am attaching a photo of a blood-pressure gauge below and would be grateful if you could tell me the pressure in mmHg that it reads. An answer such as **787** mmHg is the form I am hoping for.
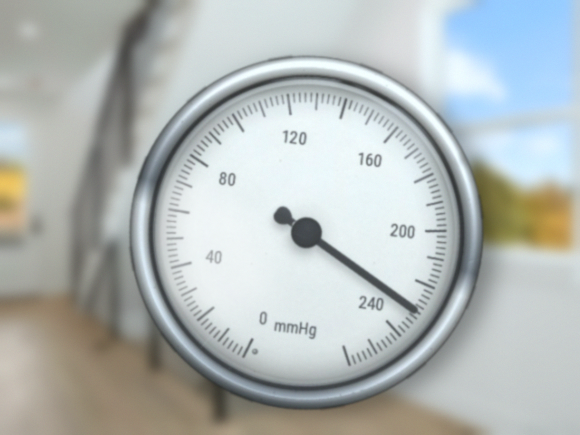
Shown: **230** mmHg
